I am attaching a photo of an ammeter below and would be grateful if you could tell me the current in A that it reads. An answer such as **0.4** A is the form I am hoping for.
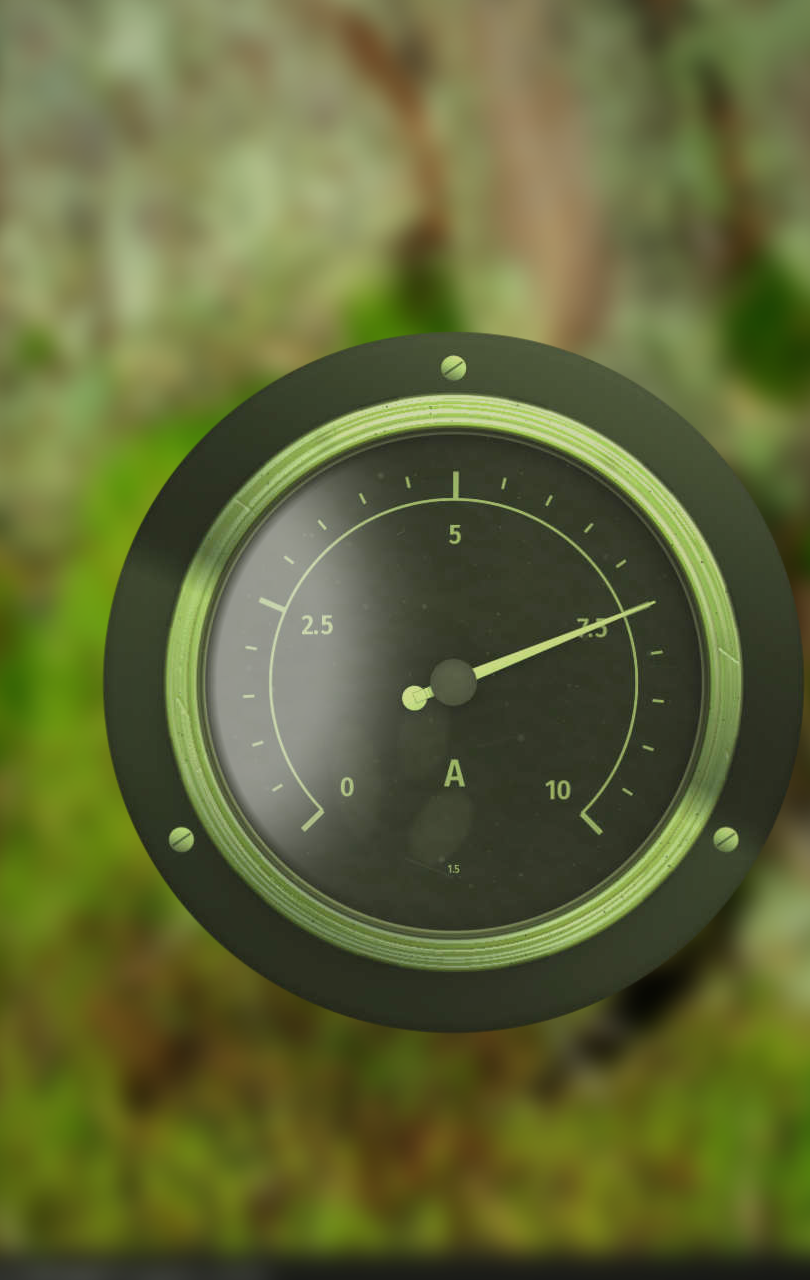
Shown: **7.5** A
